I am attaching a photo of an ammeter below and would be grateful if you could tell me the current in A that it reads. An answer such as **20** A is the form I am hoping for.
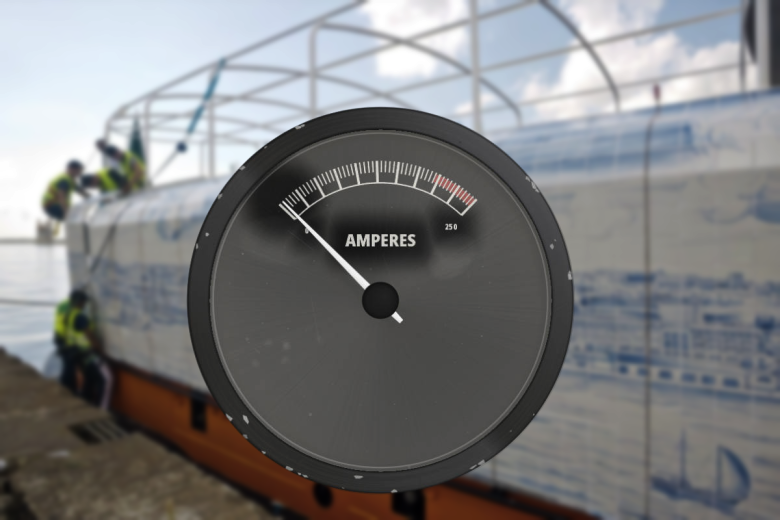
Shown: **5** A
